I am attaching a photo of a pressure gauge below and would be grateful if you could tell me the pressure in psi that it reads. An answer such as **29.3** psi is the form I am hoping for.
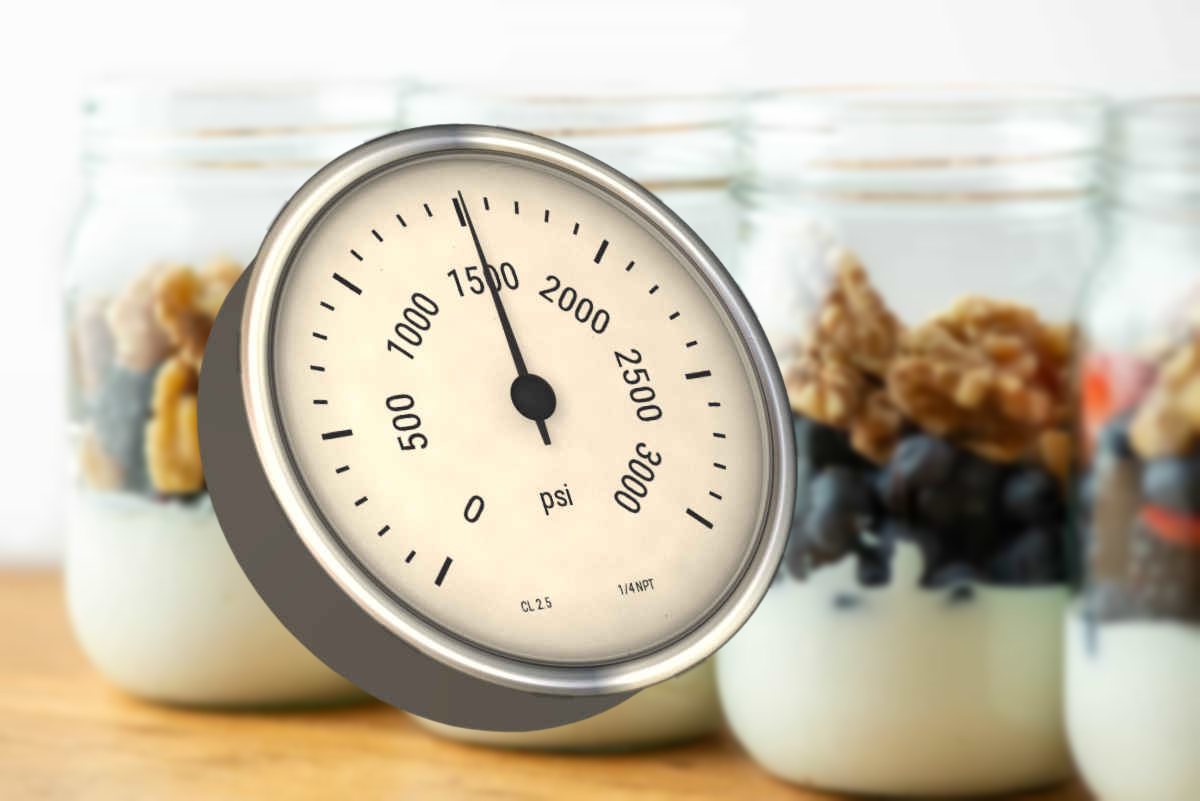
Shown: **1500** psi
